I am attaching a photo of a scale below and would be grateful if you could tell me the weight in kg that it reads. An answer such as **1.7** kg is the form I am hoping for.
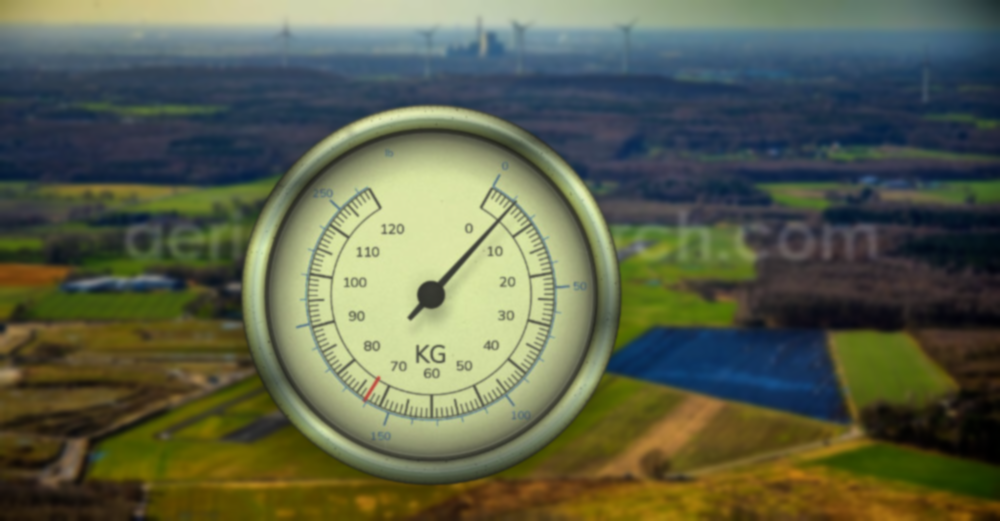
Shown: **5** kg
